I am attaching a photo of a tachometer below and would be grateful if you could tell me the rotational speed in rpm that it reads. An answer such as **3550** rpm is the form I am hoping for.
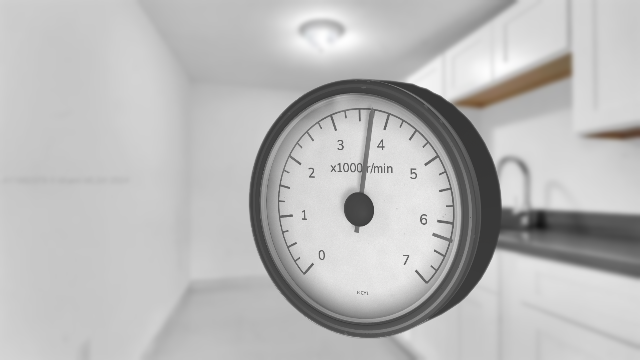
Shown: **3750** rpm
